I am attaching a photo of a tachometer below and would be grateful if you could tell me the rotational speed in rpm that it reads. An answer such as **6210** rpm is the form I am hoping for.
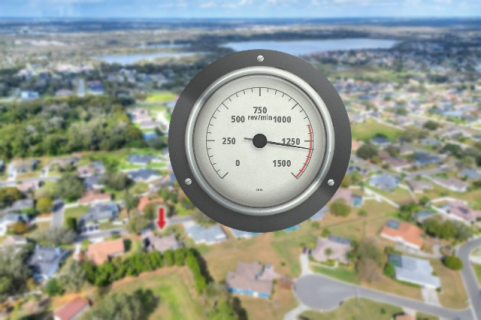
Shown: **1300** rpm
